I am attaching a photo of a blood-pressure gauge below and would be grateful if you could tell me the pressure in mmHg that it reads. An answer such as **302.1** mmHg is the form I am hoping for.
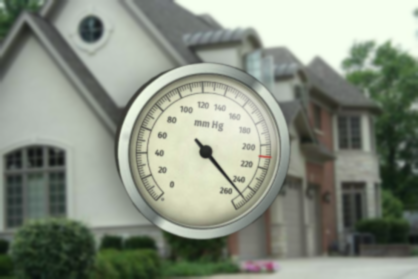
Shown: **250** mmHg
